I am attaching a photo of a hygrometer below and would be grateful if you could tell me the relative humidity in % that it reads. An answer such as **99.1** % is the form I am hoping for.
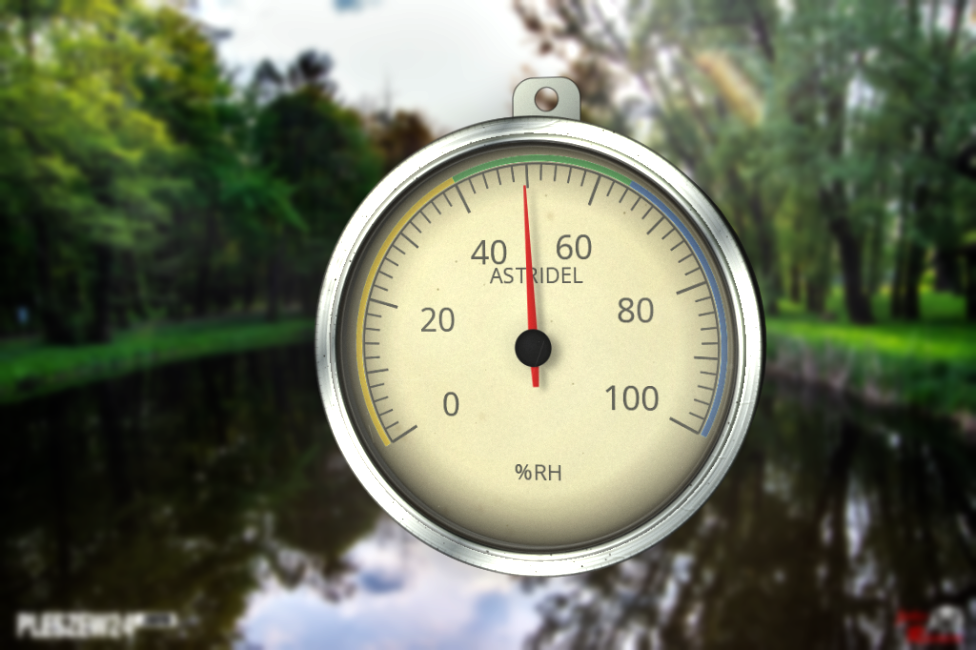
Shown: **50** %
